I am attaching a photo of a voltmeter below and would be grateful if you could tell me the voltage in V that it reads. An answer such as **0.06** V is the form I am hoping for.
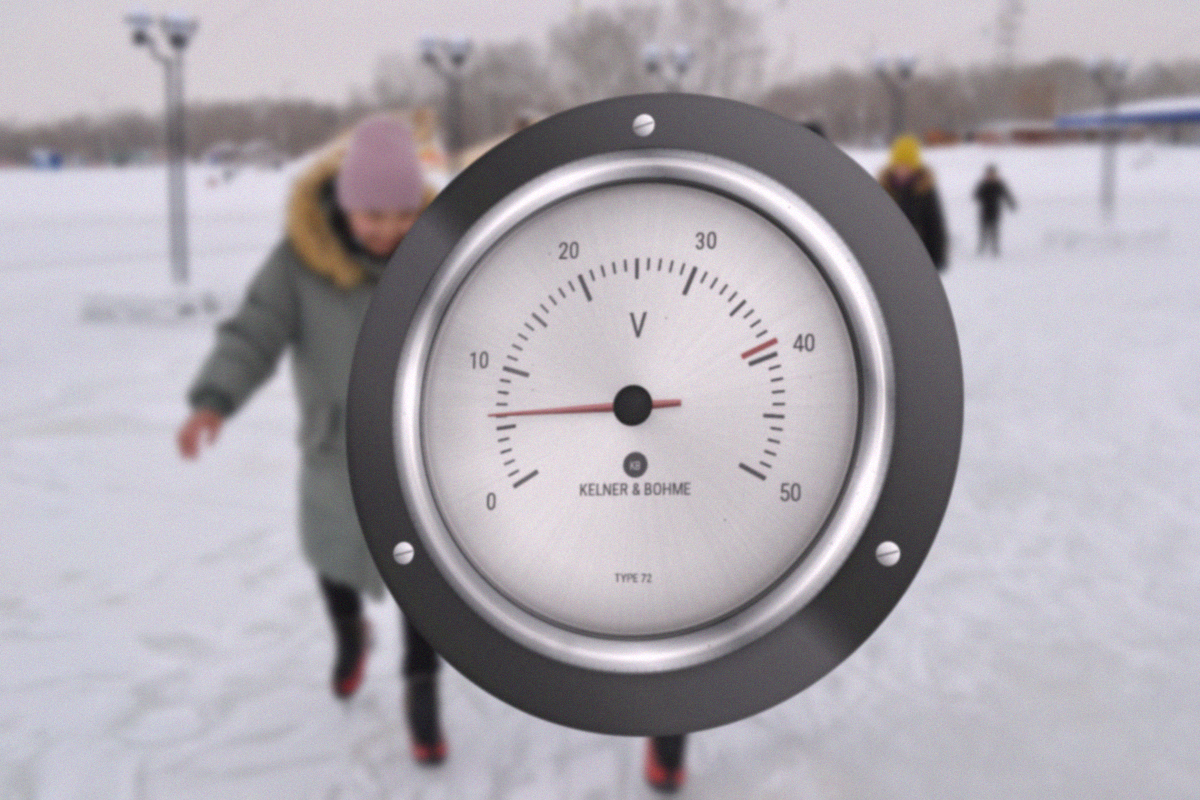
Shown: **6** V
